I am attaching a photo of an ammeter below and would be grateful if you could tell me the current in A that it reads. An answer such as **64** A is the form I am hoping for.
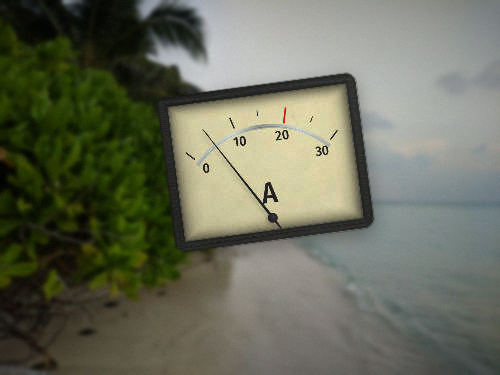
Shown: **5** A
